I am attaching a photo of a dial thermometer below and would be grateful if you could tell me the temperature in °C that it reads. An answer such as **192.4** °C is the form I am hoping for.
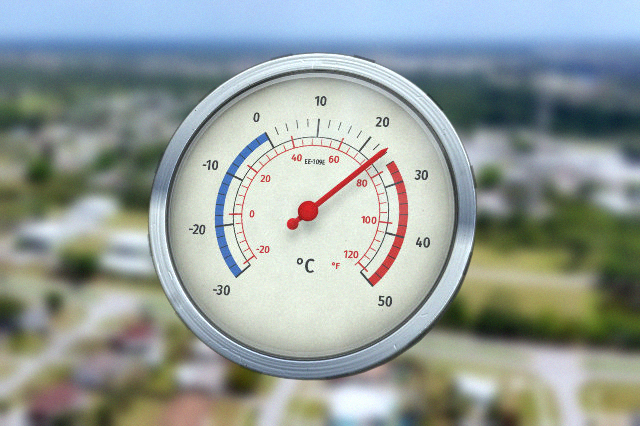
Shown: **24** °C
